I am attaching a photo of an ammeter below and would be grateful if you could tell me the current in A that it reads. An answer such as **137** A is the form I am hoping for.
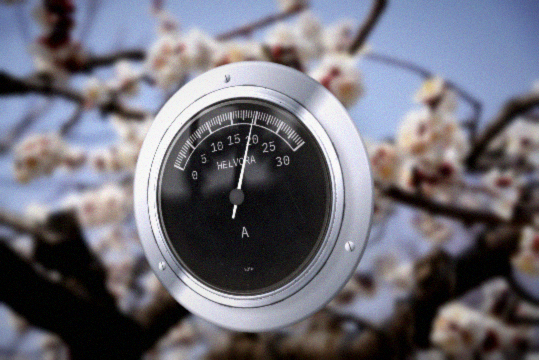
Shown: **20** A
